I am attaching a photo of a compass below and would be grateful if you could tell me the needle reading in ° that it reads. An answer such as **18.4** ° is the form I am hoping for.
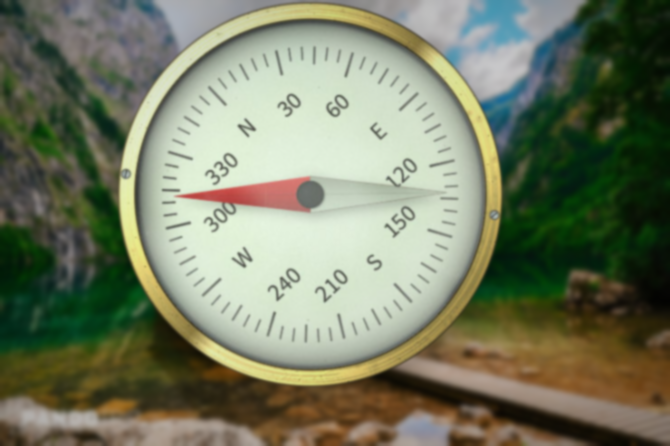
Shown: **312.5** °
